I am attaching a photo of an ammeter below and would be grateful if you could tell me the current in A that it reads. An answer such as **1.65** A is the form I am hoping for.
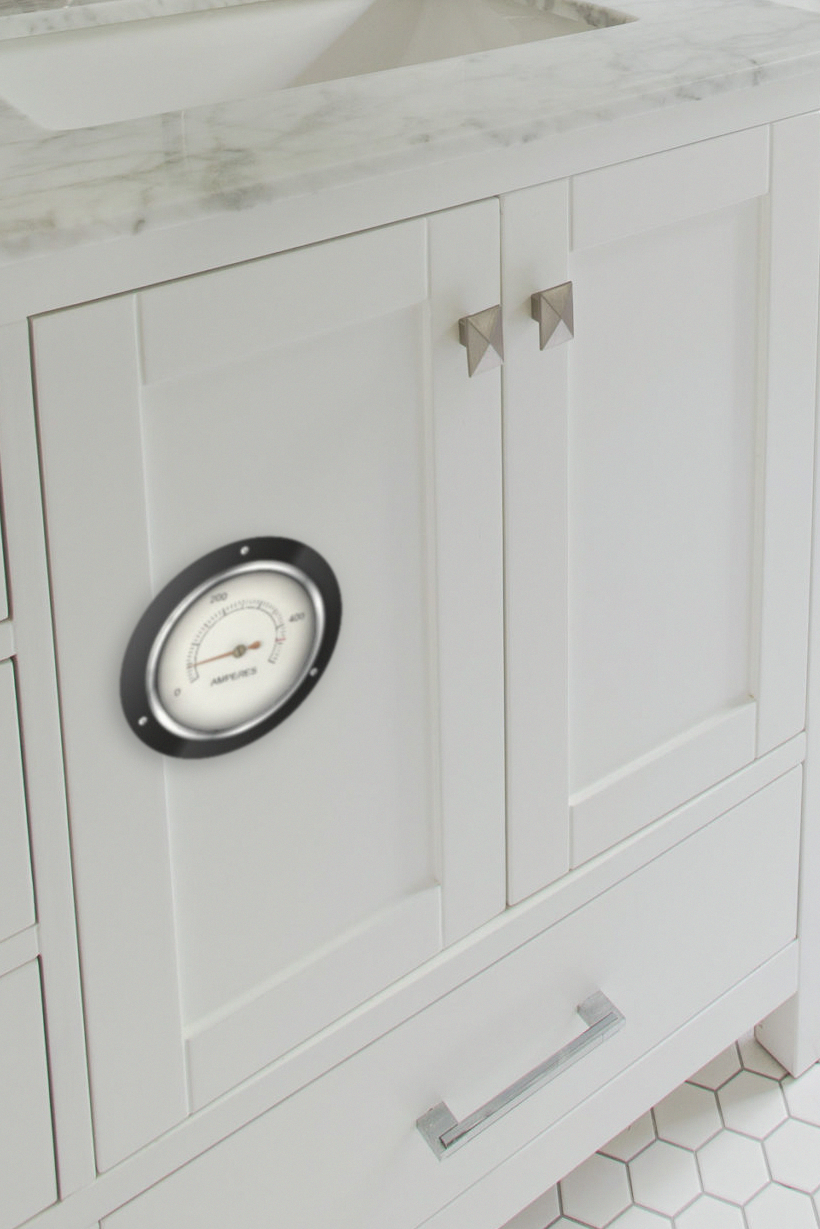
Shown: **50** A
